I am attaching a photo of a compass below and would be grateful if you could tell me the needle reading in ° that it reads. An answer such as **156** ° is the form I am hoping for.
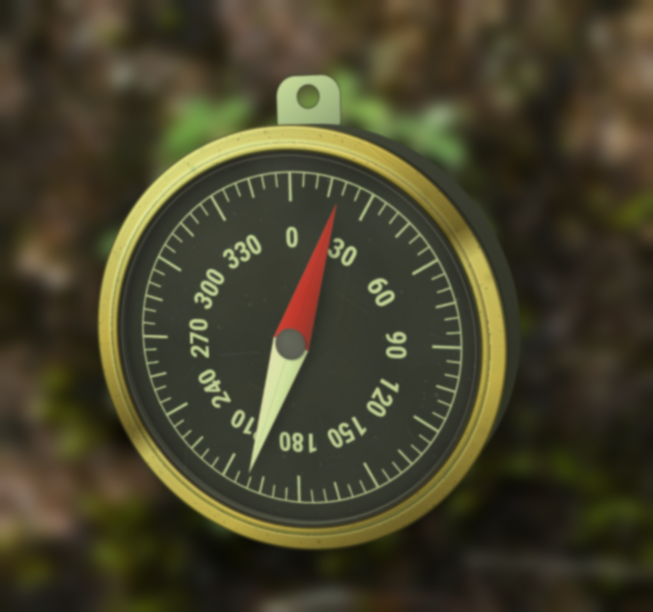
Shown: **20** °
